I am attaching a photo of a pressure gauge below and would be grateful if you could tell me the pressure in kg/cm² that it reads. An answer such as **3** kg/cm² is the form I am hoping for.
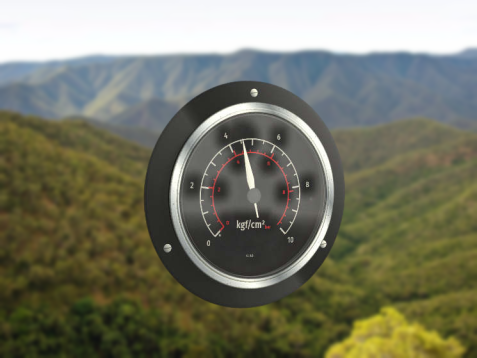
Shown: **4.5** kg/cm²
